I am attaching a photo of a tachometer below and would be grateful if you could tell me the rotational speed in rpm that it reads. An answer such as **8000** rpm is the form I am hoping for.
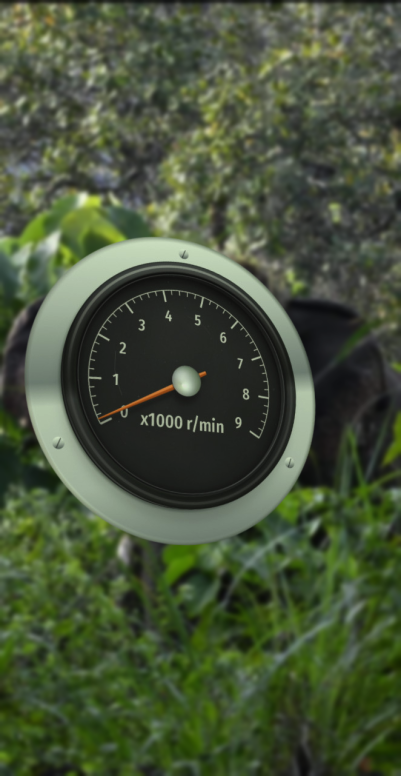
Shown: **100** rpm
